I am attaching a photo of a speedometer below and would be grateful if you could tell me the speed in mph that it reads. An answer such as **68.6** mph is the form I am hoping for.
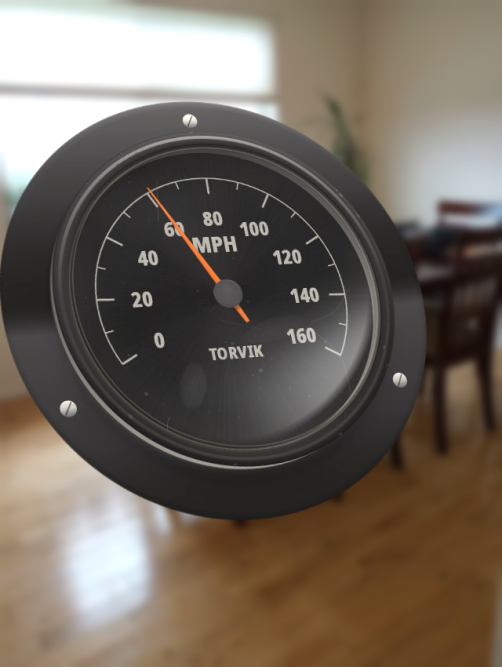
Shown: **60** mph
